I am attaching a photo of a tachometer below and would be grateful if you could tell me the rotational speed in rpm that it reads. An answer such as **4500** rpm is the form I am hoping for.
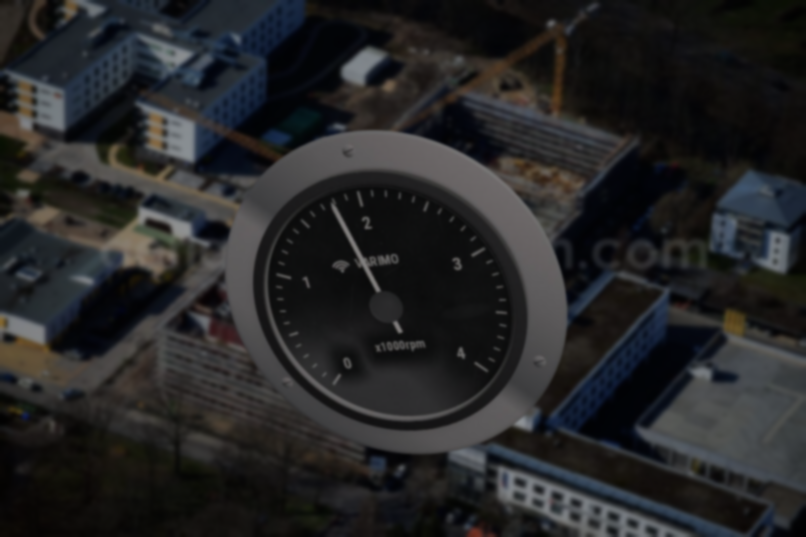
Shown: **1800** rpm
